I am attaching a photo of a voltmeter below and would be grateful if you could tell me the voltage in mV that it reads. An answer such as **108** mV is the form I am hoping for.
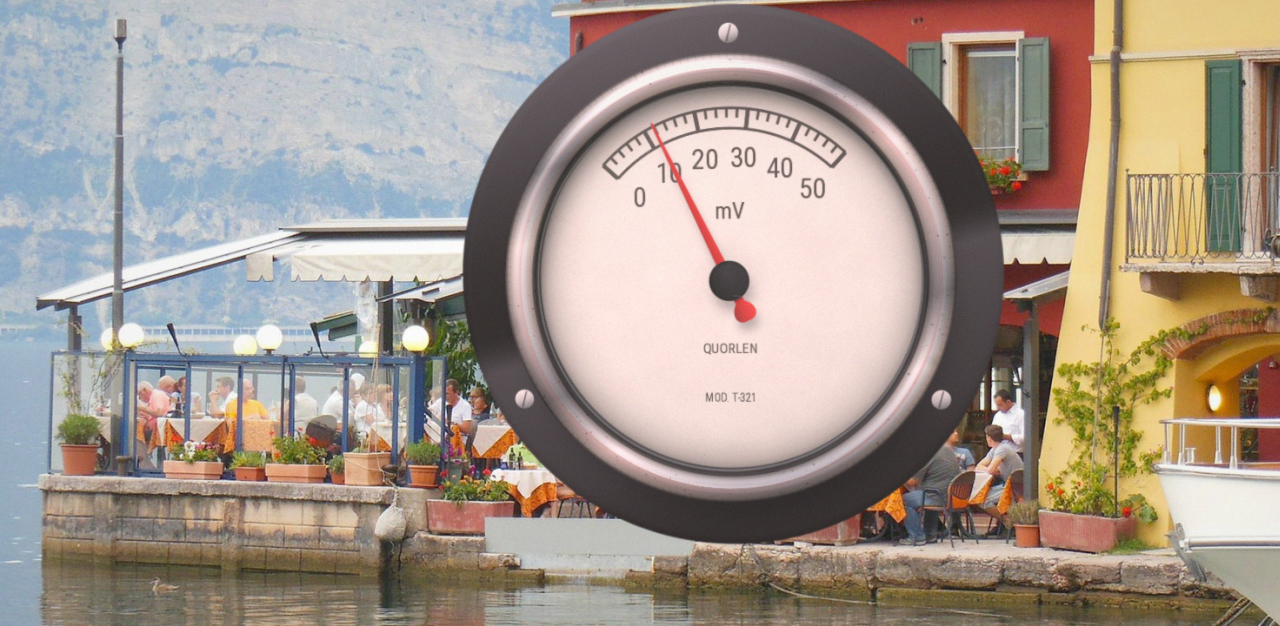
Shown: **12** mV
